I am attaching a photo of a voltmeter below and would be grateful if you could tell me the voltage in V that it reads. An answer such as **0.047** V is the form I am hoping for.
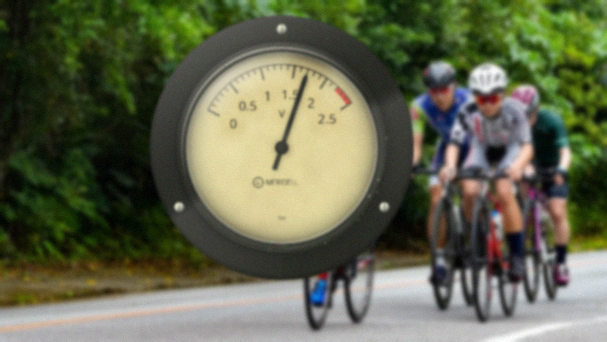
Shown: **1.7** V
